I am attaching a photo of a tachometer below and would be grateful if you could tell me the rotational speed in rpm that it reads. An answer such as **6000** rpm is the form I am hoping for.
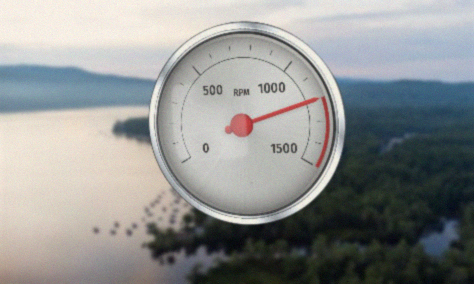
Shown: **1200** rpm
